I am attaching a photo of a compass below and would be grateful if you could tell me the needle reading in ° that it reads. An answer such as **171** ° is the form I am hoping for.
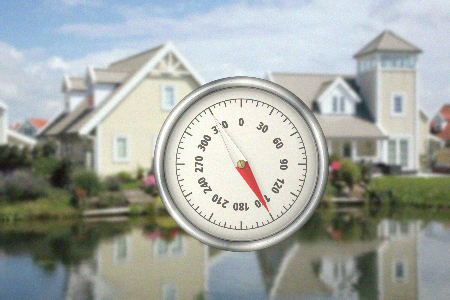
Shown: **150** °
